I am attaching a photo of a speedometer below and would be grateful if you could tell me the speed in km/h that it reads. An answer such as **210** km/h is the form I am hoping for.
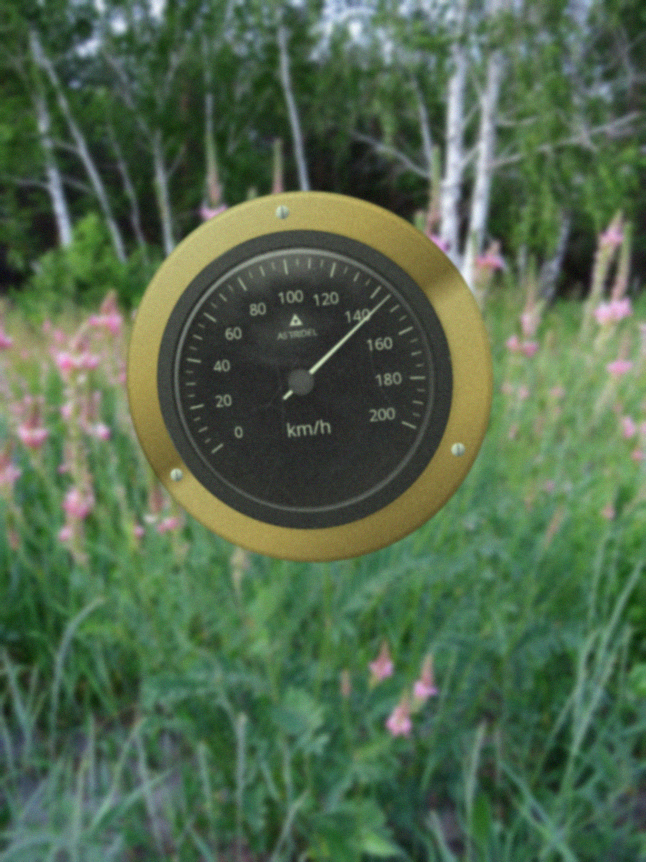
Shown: **145** km/h
